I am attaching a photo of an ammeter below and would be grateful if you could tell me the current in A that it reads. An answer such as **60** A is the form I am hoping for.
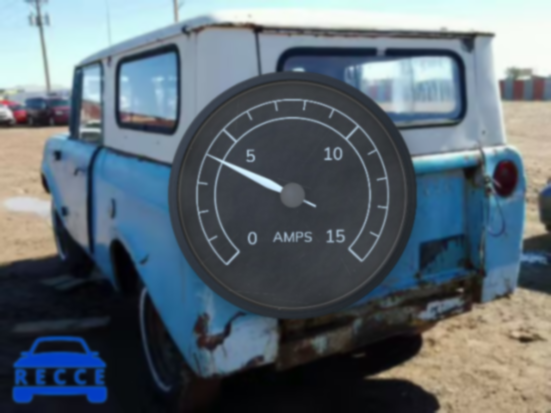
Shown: **4** A
